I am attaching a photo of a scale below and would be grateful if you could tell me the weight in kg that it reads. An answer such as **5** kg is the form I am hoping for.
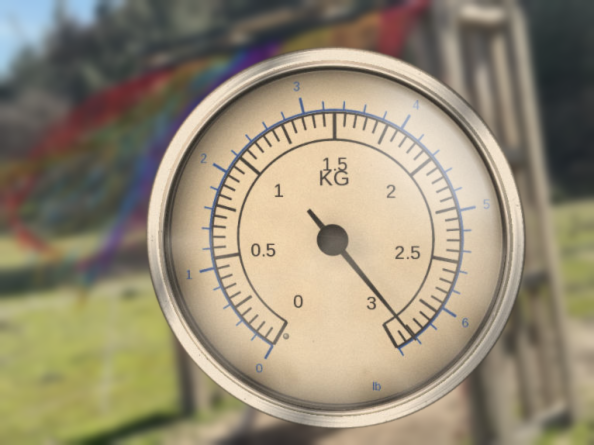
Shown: **2.9** kg
